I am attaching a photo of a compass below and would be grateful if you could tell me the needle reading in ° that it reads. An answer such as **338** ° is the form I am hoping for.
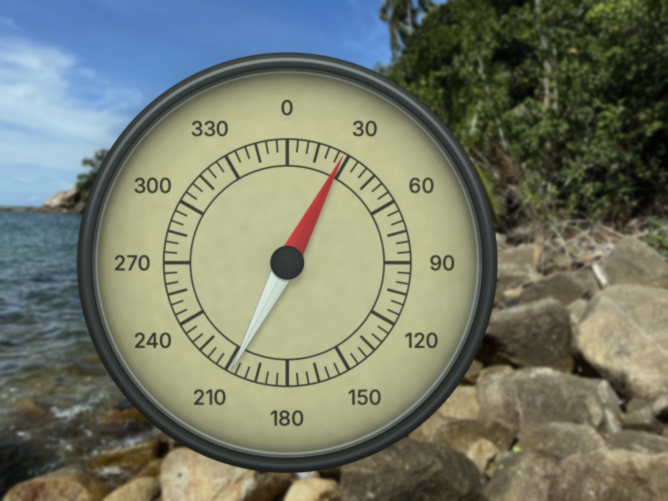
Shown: **27.5** °
